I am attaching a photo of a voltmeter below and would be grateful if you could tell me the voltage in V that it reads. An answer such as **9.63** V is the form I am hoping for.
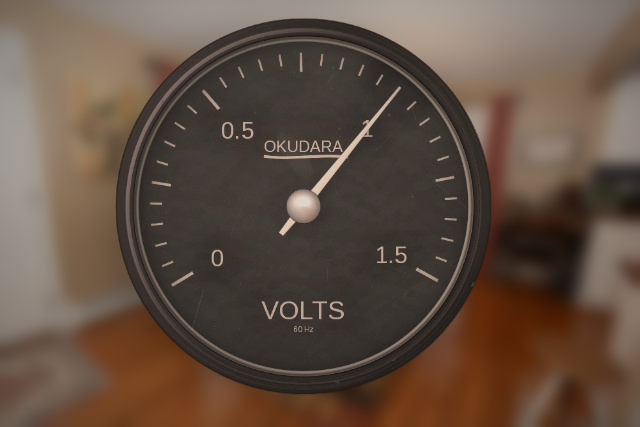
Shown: **1** V
